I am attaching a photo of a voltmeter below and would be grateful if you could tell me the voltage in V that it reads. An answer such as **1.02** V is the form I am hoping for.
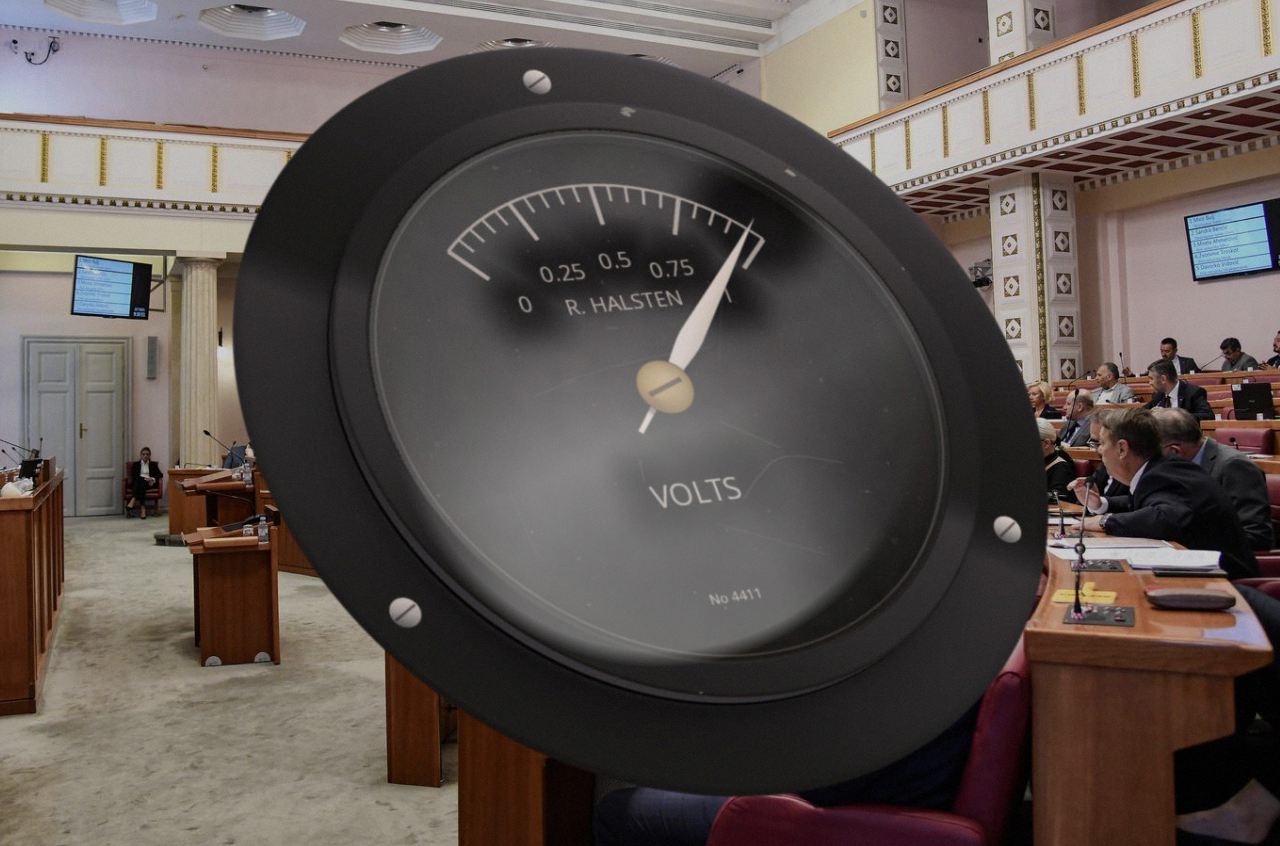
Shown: **0.95** V
